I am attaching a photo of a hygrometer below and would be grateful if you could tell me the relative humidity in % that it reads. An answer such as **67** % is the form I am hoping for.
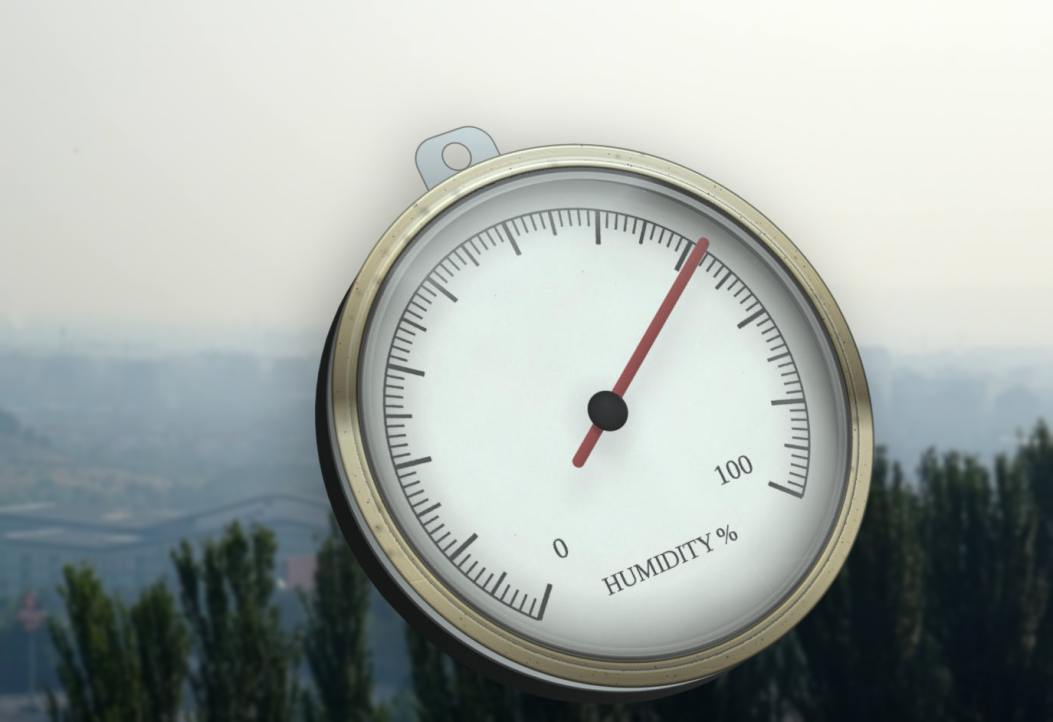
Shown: **71** %
